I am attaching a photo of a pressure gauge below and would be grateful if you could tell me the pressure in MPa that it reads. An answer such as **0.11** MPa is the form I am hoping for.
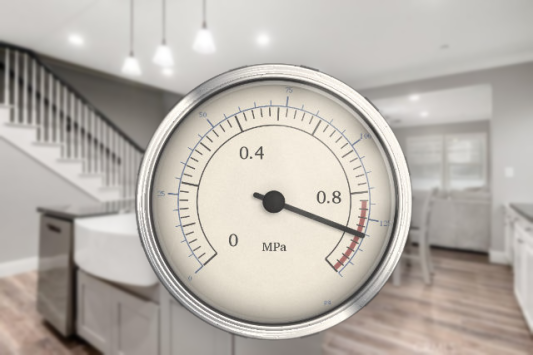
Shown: **0.9** MPa
